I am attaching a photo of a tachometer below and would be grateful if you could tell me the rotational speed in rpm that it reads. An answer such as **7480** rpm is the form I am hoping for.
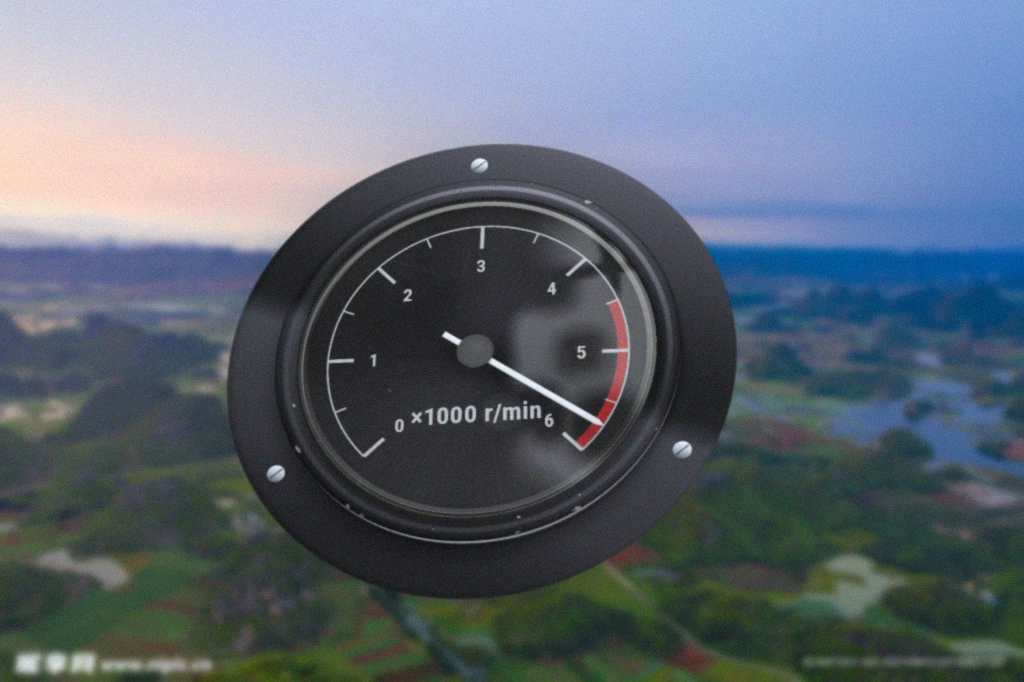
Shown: **5750** rpm
